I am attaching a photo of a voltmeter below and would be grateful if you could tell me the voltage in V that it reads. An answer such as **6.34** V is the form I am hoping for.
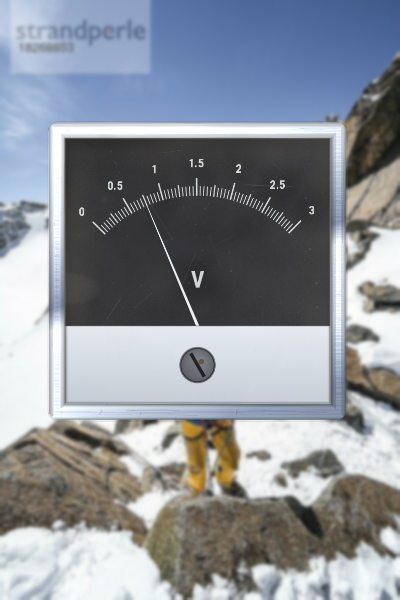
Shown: **0.75** V
